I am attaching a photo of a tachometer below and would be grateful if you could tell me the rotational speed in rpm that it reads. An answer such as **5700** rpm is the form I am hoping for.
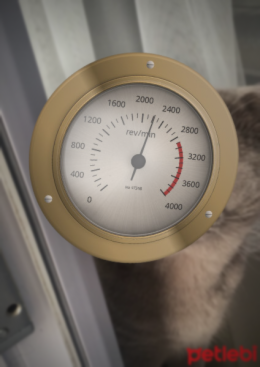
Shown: **2200** rpm
